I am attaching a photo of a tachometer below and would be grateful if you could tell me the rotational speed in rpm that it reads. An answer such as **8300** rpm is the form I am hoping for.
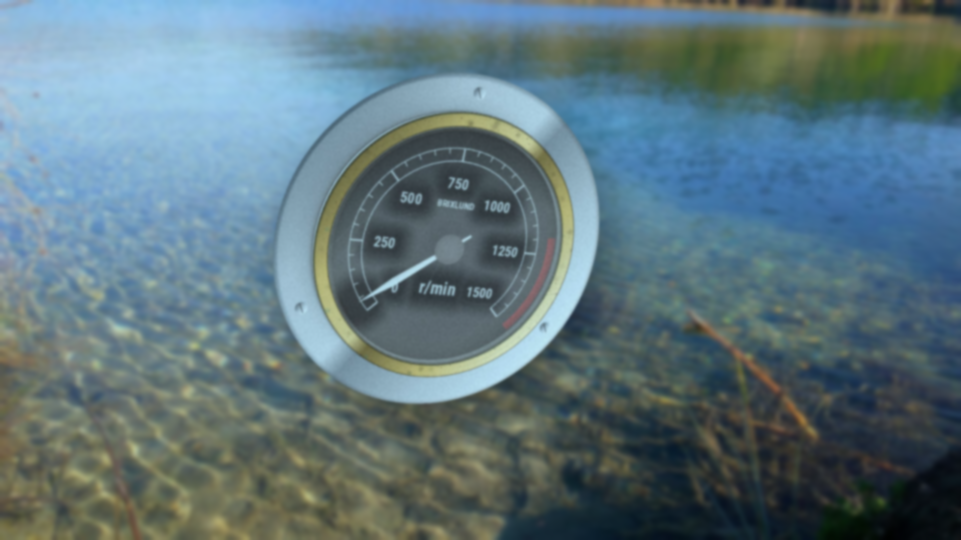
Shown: **50** rpm
